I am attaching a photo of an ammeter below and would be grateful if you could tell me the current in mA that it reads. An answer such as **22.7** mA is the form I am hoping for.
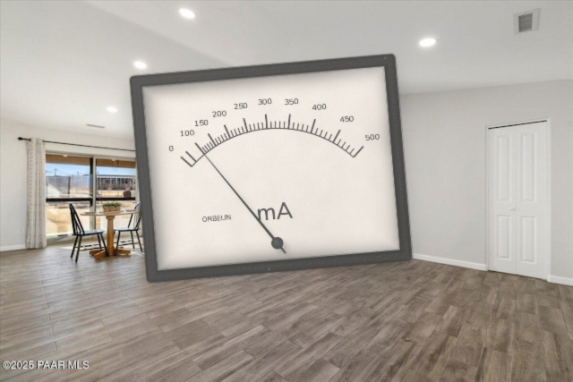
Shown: **100** mA
